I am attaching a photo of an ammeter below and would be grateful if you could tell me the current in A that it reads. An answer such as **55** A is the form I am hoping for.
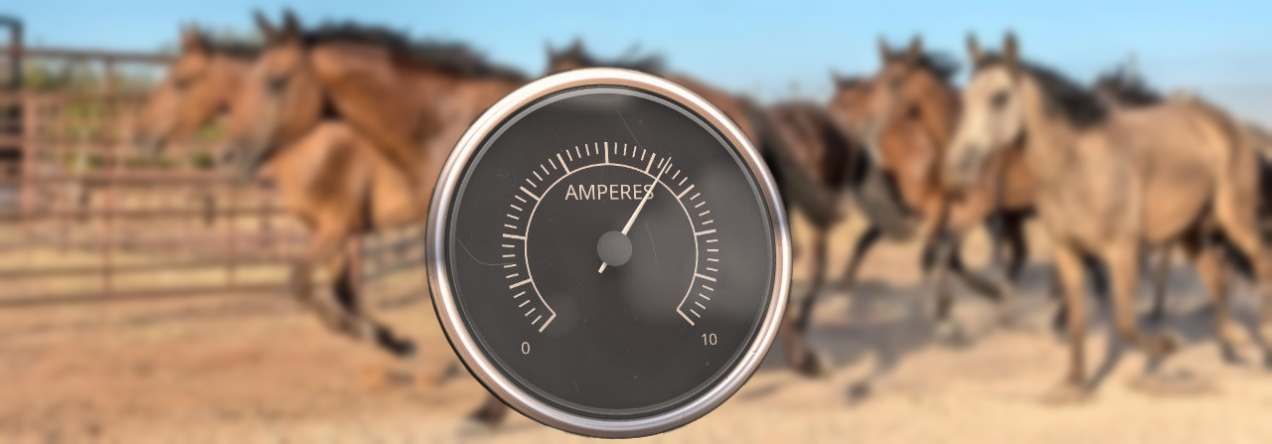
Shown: **6.3** A
